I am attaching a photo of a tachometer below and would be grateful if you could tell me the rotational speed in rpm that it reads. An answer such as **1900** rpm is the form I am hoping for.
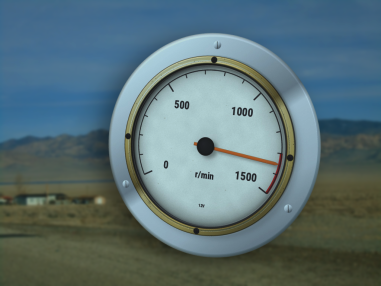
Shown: **1350** rpm
